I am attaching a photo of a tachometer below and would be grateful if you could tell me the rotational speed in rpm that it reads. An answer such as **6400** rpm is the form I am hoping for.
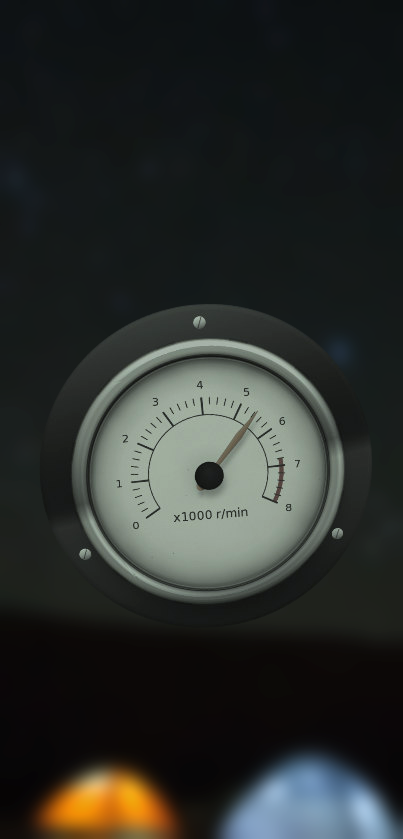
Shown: **5400** rpm
